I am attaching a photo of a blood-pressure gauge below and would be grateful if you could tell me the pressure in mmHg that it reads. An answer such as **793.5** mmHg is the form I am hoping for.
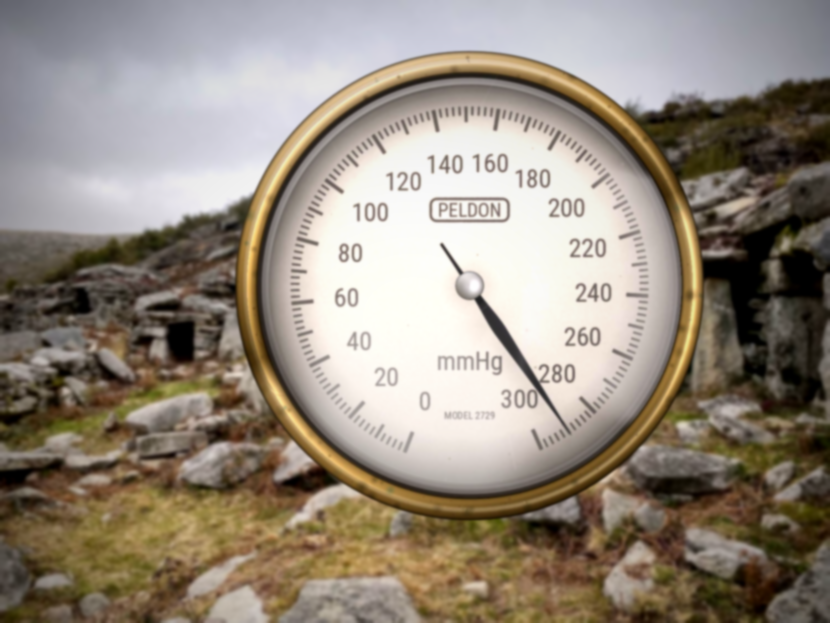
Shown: **290** mmHg
